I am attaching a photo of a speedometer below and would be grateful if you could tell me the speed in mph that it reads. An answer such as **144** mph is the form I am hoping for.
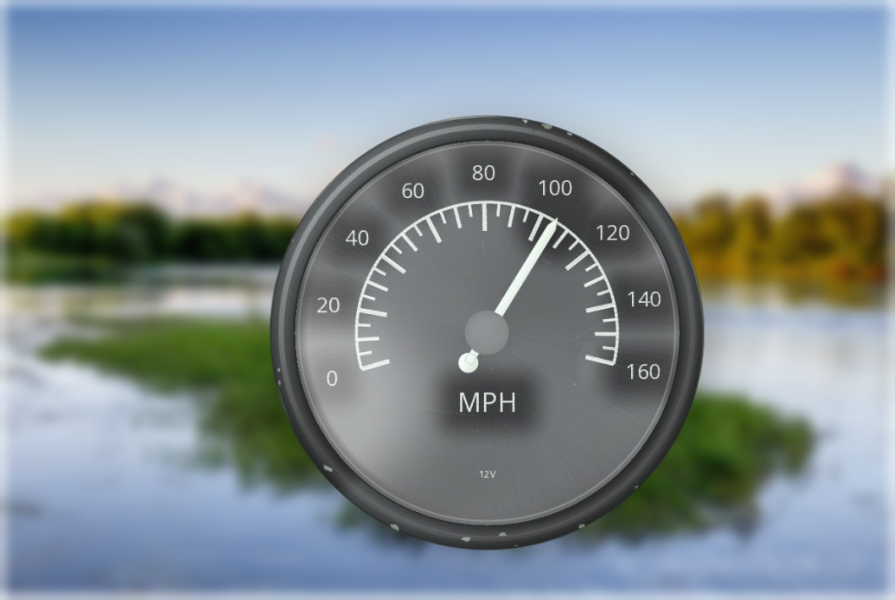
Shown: **105** mph
